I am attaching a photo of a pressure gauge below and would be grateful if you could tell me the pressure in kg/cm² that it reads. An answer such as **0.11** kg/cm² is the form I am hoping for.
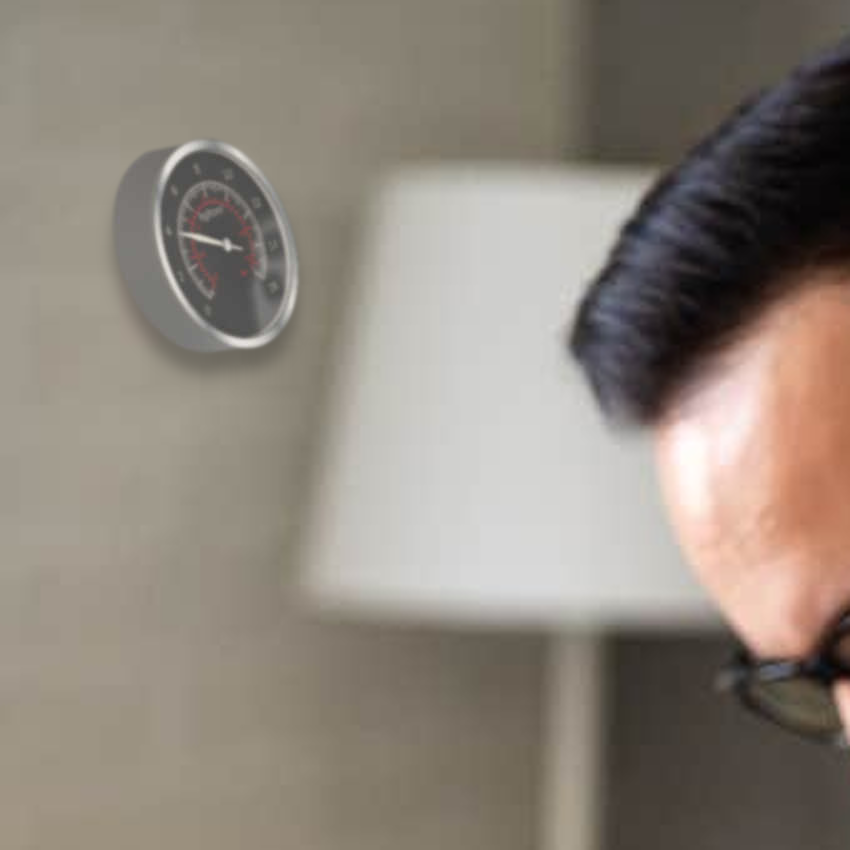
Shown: **4** kg/cm²
